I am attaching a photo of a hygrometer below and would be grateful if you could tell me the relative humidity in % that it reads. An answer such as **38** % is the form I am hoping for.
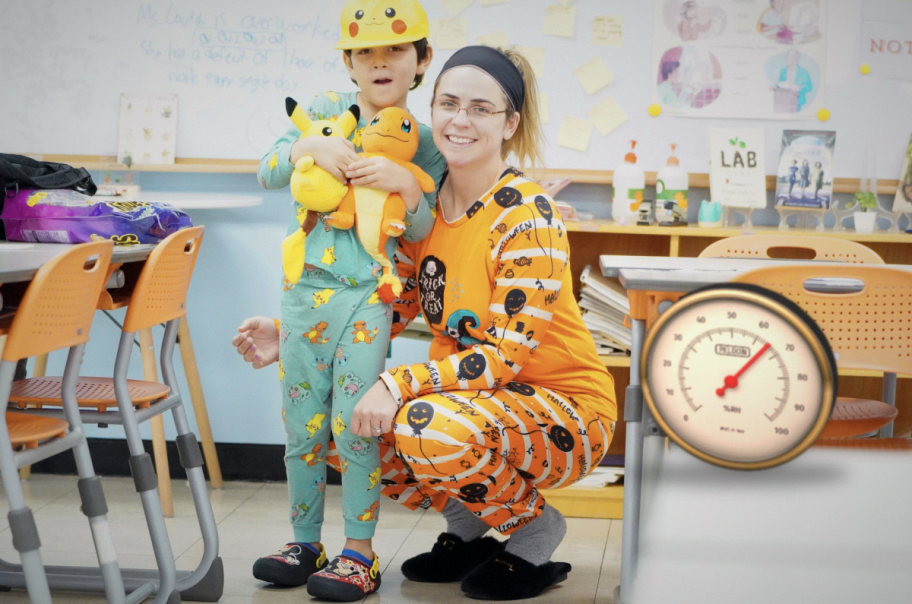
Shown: **65** %
